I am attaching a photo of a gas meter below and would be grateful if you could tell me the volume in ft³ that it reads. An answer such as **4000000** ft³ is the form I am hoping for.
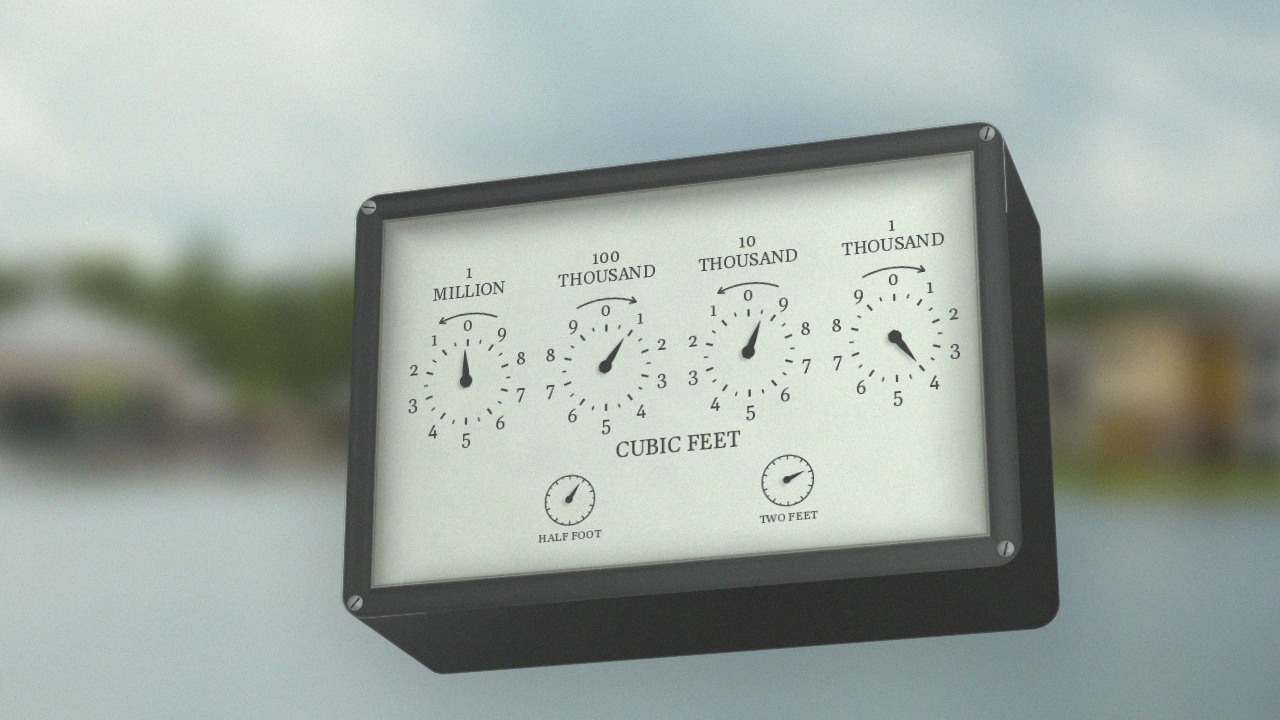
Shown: **9400** ft³
